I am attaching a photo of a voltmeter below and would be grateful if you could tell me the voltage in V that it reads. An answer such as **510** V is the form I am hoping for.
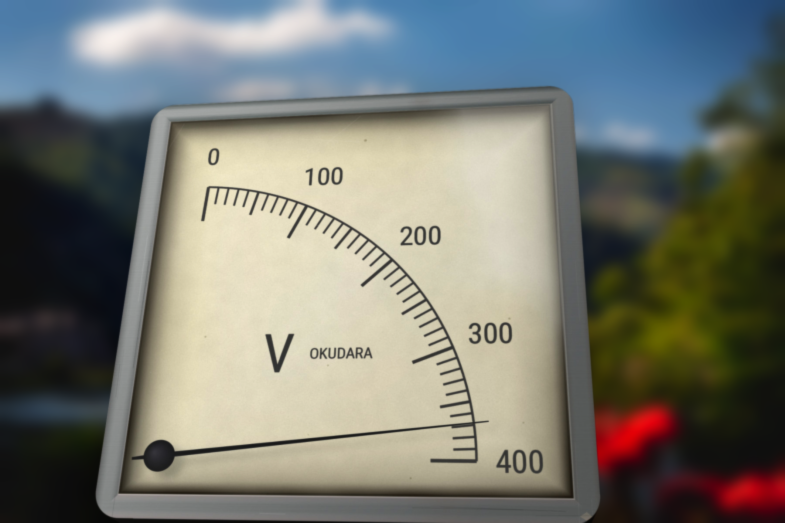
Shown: **370** V
